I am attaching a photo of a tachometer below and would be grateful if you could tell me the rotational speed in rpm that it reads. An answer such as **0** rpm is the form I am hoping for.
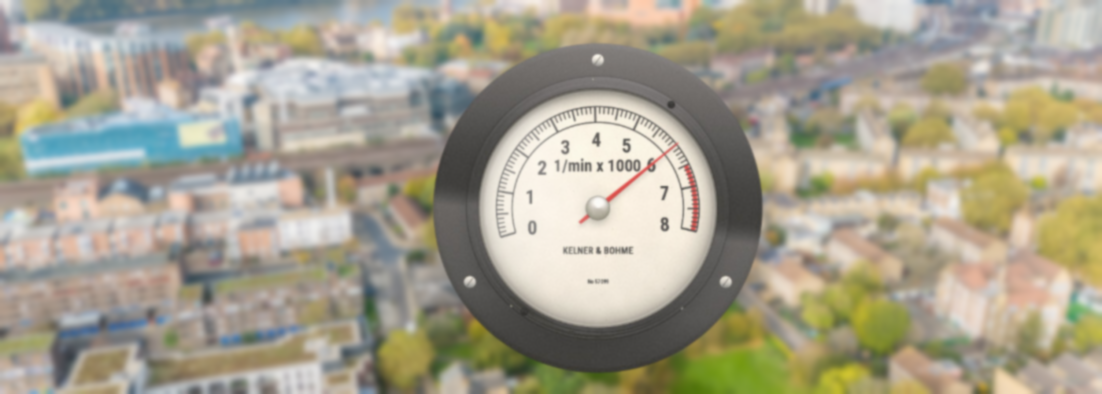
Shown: **6000** rpm
